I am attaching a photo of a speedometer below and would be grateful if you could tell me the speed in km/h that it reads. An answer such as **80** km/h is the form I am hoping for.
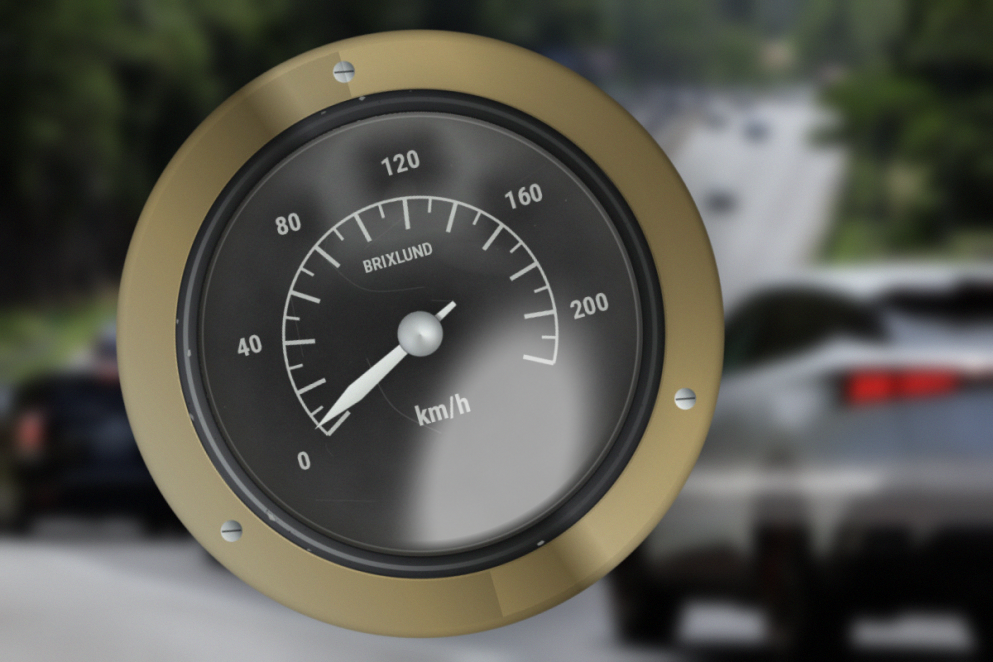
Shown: **5** km/h
